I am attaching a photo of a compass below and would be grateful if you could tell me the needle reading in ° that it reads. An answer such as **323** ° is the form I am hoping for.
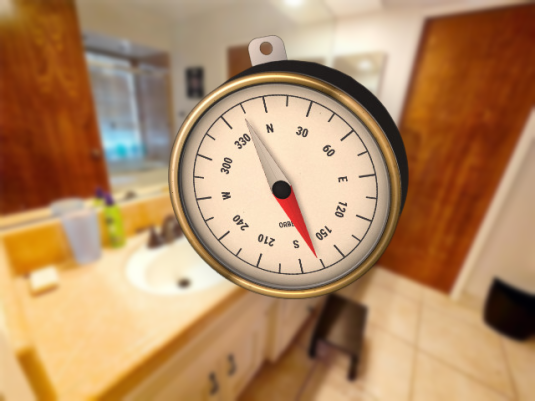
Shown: **165** °
